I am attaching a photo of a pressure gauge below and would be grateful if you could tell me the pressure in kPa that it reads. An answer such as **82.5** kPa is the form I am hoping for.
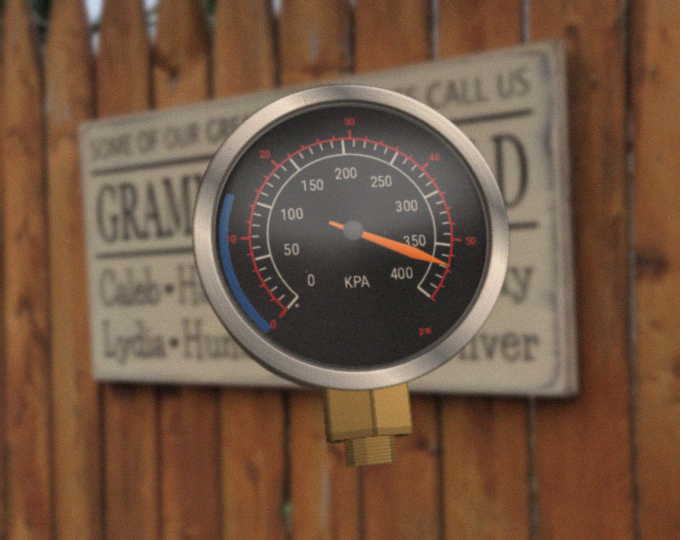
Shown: **370** kPa
